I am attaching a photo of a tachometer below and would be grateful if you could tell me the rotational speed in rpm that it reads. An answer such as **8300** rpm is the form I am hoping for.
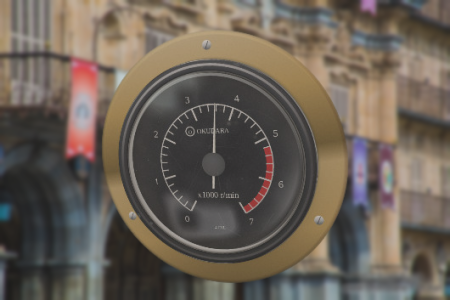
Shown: **3600** rpm
